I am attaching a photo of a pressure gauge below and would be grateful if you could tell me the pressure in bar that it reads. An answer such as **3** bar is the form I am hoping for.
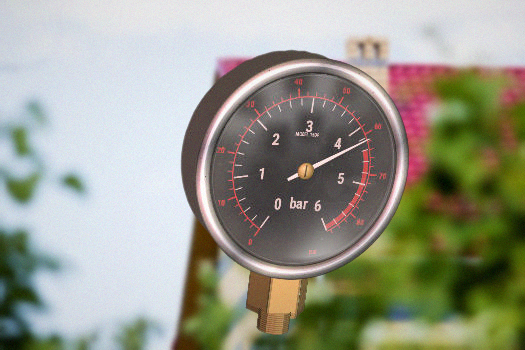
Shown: **4.2** bar
